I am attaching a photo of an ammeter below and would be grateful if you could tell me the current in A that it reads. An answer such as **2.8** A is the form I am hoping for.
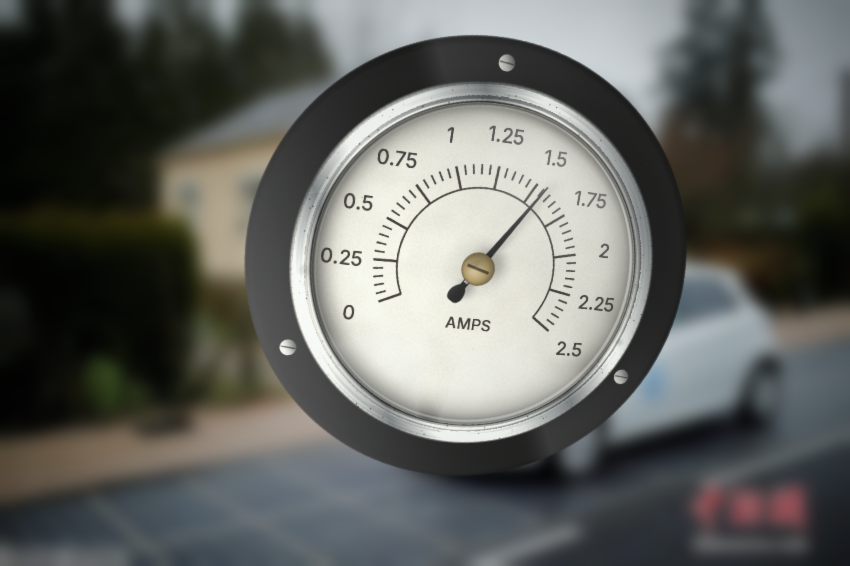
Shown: **1.55** A
